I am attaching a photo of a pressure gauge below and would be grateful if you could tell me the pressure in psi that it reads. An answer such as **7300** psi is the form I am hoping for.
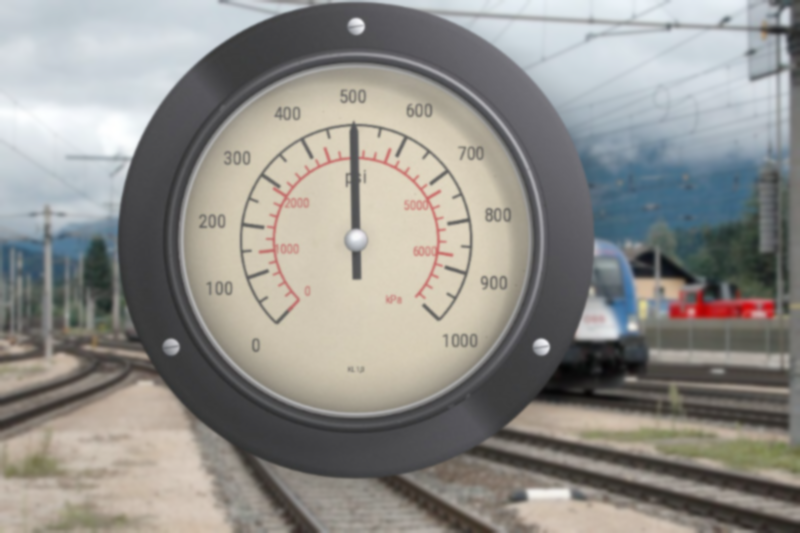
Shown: **500** psi
